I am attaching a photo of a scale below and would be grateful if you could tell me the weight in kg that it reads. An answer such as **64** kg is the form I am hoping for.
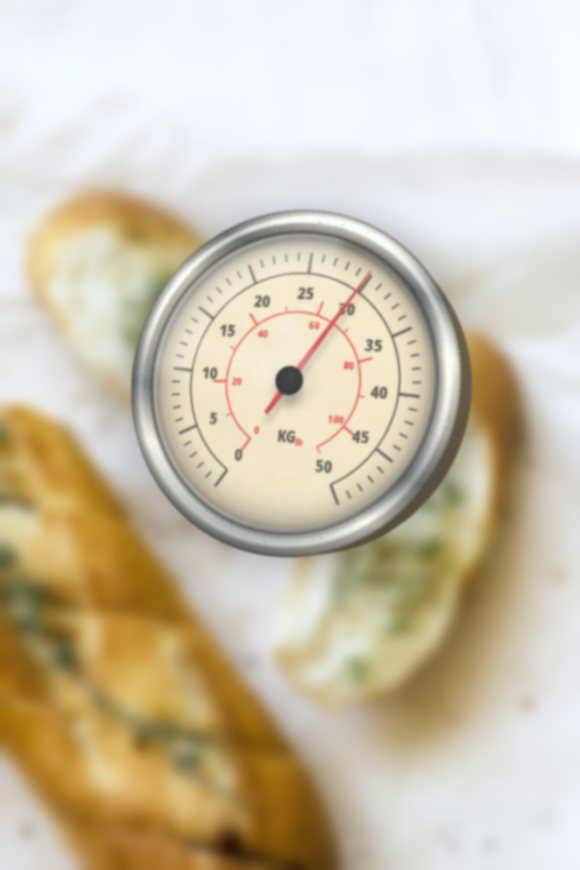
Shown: **30** kg
